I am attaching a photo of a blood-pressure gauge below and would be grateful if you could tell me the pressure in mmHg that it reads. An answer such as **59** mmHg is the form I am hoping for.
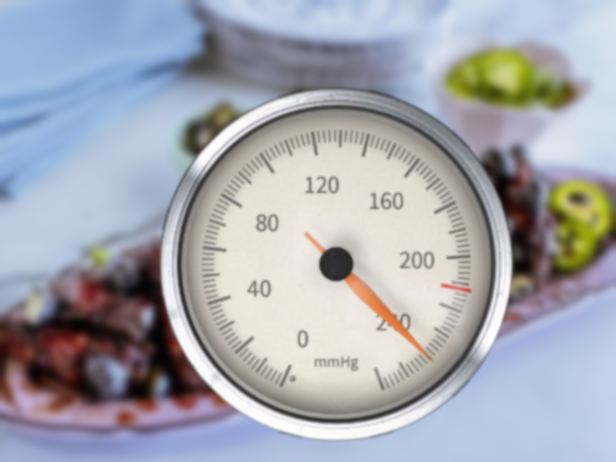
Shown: **240** mmHg
